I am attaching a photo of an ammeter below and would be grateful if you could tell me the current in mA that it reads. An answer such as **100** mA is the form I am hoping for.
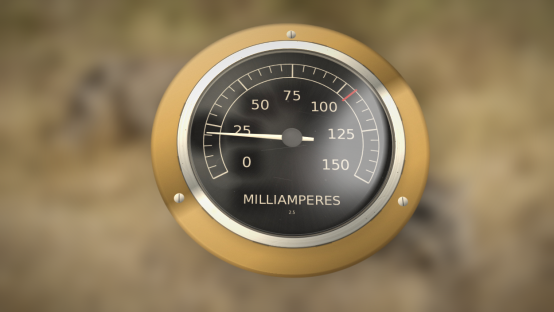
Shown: **20** mA
